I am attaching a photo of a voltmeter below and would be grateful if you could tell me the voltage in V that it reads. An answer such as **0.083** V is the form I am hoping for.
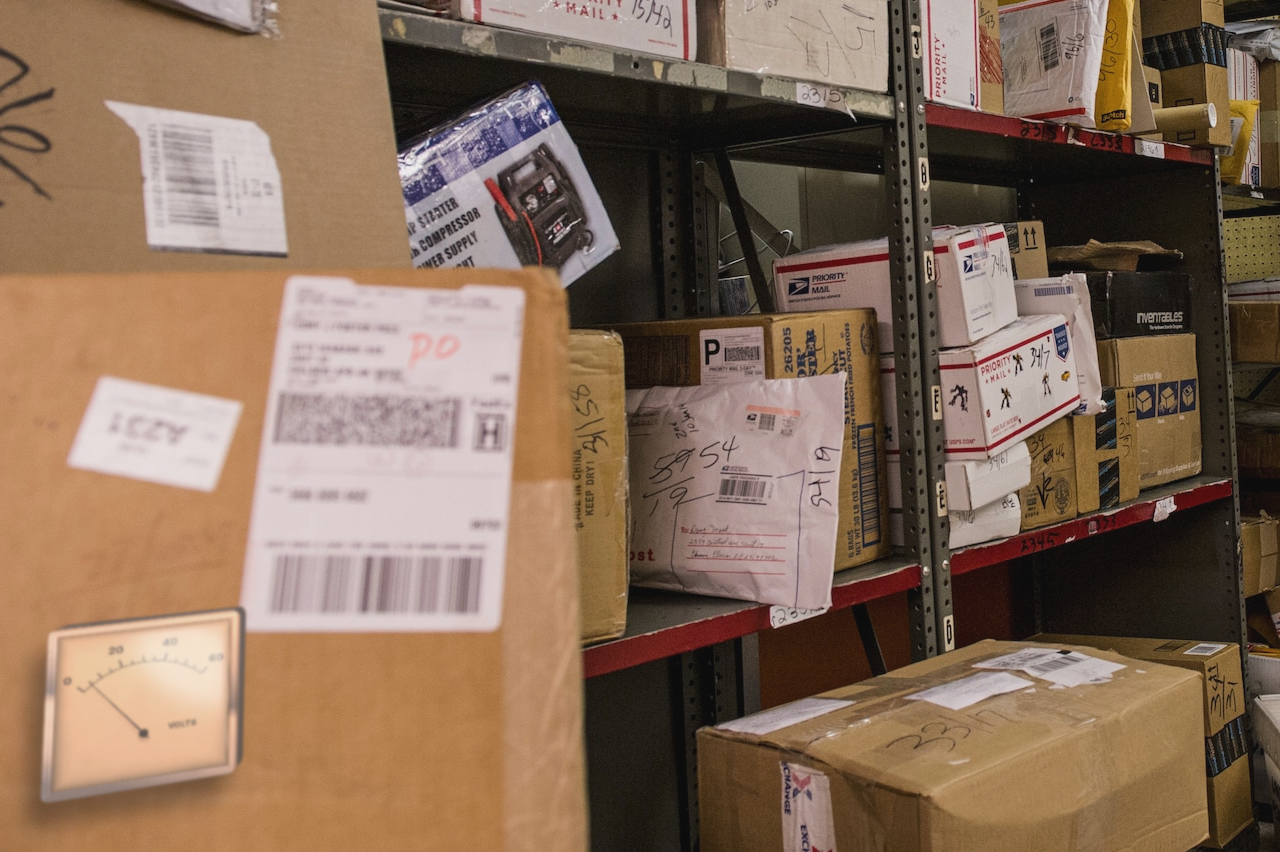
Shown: **5** V
